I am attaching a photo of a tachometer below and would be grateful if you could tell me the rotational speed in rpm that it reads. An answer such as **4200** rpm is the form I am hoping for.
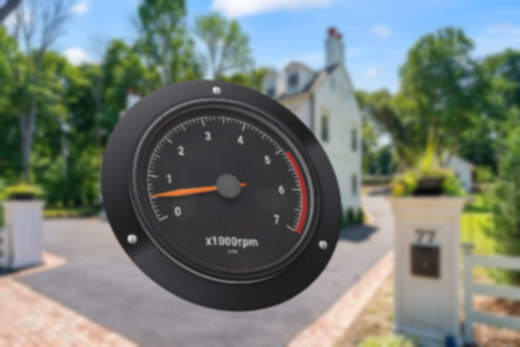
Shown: **500** rpm
